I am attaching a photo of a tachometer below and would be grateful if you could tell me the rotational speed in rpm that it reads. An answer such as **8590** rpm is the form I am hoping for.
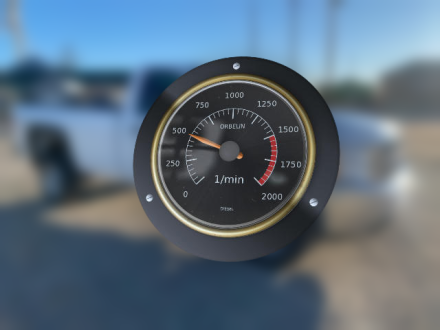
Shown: **500** rpm
